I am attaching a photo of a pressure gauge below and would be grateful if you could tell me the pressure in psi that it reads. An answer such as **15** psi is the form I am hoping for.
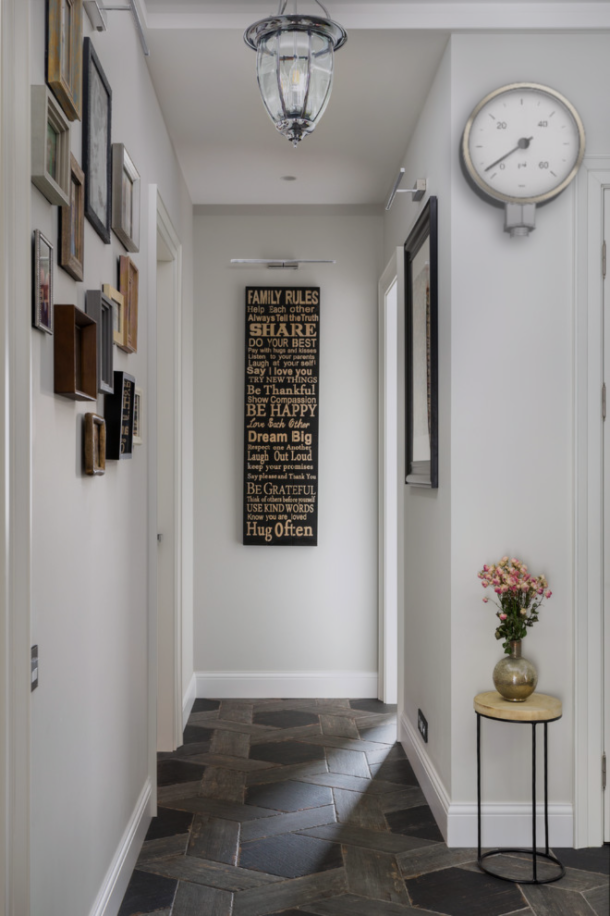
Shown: **2.5** psi
